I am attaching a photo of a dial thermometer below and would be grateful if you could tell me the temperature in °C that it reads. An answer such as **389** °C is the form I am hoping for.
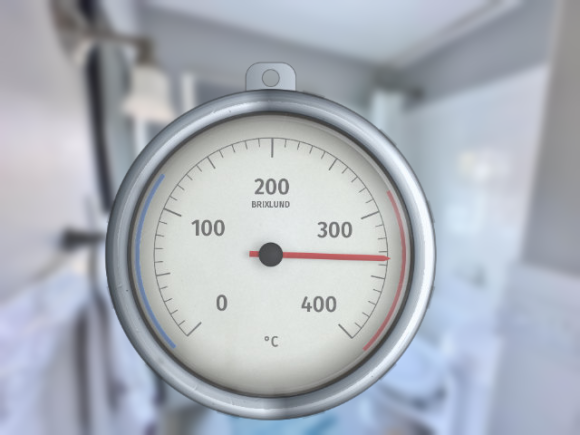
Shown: **335** °C
